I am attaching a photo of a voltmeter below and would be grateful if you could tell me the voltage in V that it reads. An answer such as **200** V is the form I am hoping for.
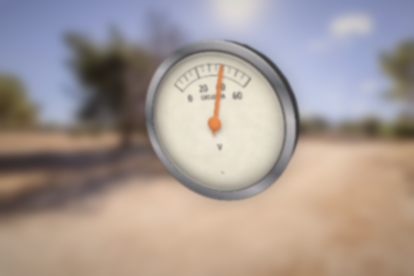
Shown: **40** V
